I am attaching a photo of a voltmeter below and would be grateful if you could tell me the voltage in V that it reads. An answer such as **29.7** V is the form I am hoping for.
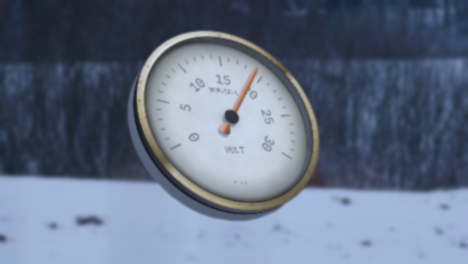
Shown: **19** V
